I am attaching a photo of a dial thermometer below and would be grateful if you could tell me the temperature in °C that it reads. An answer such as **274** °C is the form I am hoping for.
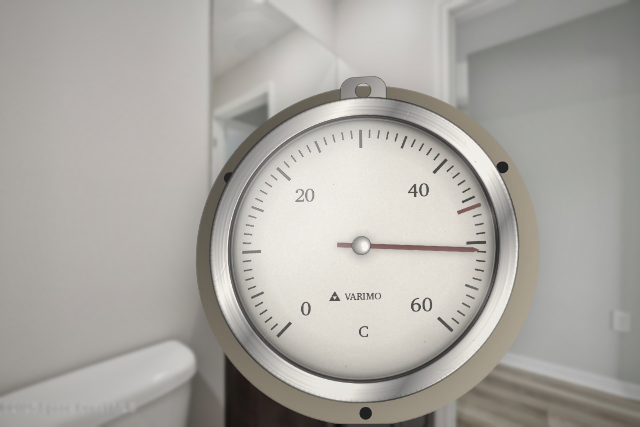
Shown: **51** °C
